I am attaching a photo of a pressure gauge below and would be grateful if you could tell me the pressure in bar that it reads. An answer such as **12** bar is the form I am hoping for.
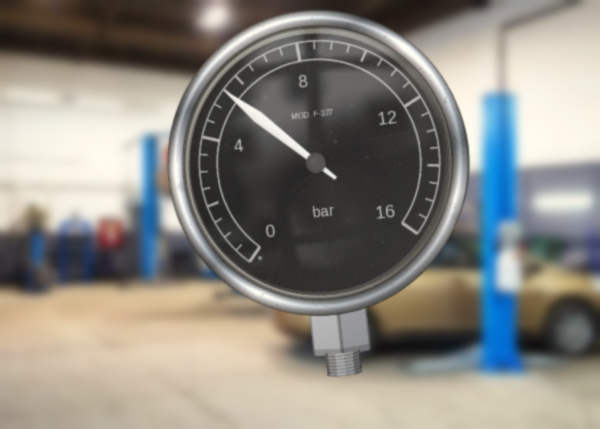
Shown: **5.5** bar
